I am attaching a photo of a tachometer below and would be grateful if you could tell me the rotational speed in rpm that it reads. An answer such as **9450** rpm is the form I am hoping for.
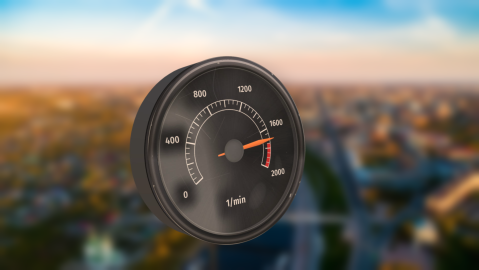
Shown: **1700** rpm
